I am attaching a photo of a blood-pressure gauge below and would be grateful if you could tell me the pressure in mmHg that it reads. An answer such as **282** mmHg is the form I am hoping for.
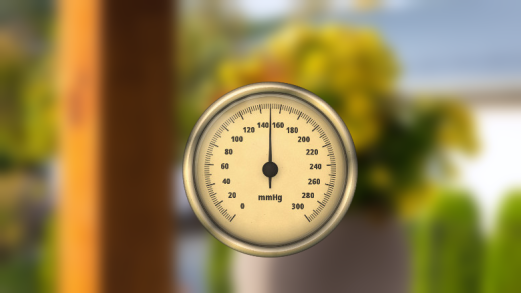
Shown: **150** mmHg
